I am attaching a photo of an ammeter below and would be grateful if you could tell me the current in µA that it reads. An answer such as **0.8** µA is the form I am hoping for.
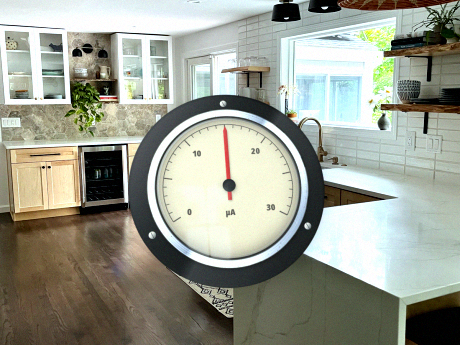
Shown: **15** µA
